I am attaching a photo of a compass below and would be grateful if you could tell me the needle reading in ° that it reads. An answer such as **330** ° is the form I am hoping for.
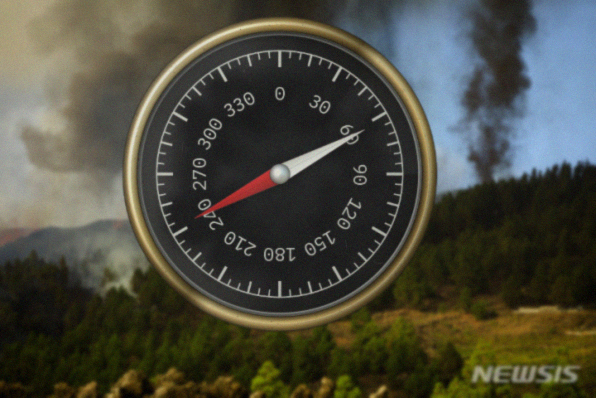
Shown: **242.5** °
